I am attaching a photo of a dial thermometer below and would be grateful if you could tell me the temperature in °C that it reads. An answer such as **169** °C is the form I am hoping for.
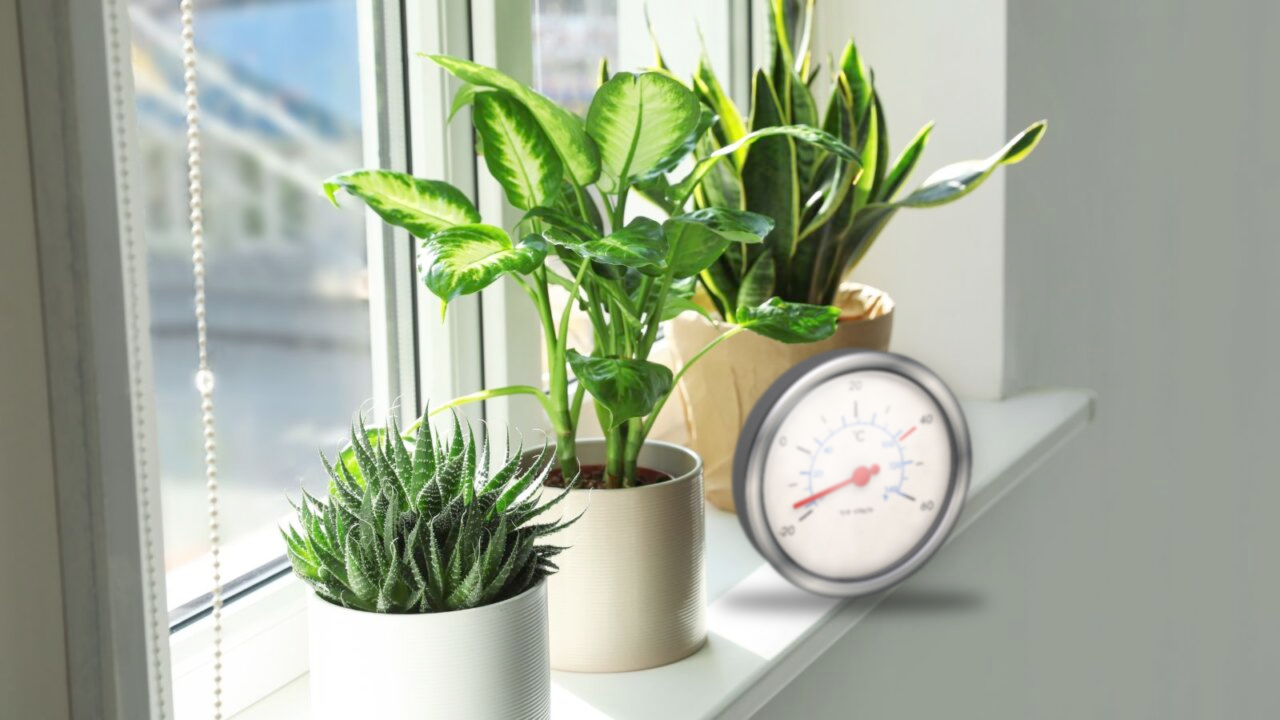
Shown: **-15** °C
